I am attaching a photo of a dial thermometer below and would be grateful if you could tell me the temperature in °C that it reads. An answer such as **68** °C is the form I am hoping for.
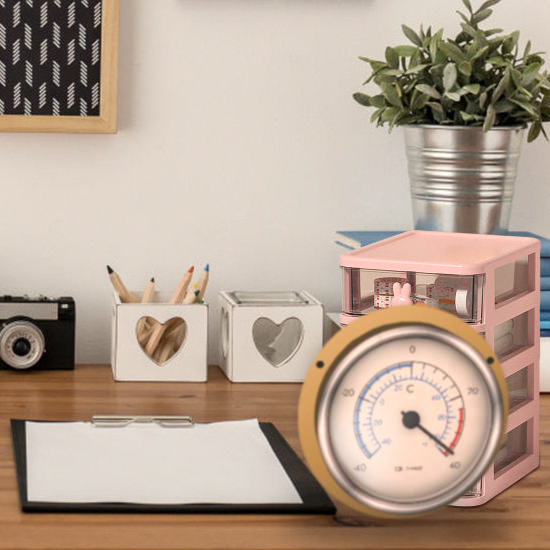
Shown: **38** °C
